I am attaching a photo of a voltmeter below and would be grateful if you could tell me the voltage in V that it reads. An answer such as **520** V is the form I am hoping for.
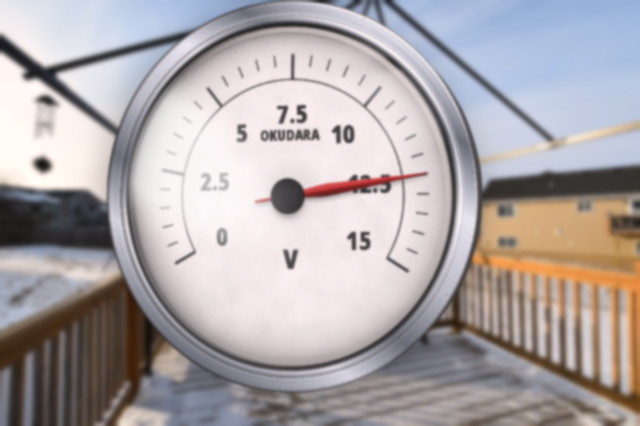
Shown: **12.5** V
